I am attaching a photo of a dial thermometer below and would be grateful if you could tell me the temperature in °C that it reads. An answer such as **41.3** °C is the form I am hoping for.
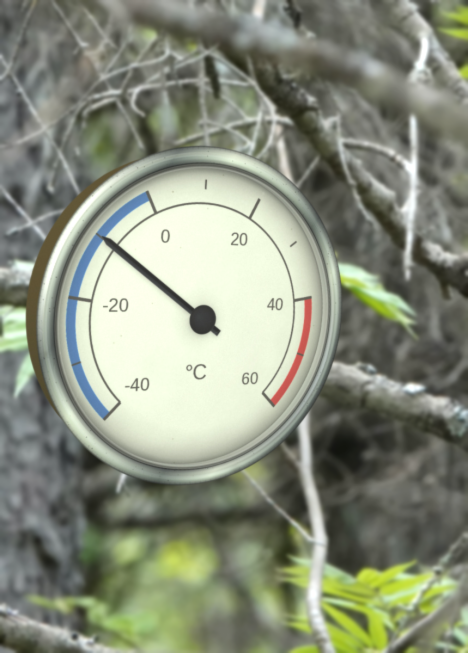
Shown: **-10** °C
